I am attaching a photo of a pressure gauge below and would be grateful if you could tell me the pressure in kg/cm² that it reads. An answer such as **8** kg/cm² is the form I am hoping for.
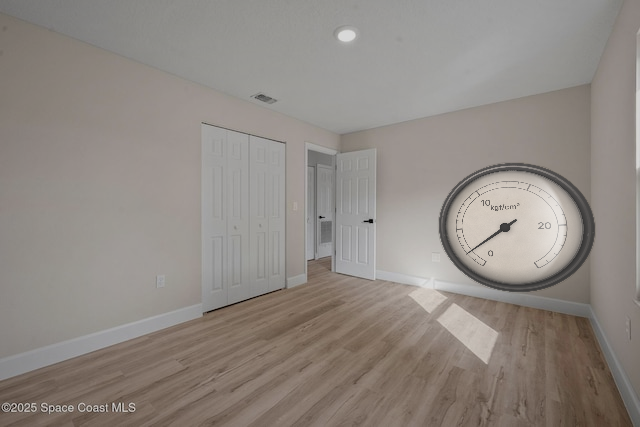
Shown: **2** kg/cm²
